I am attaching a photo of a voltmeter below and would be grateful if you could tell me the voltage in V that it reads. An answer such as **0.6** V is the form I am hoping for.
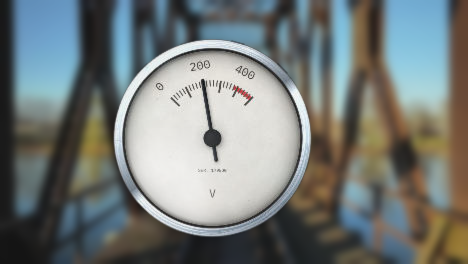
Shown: **200** V
